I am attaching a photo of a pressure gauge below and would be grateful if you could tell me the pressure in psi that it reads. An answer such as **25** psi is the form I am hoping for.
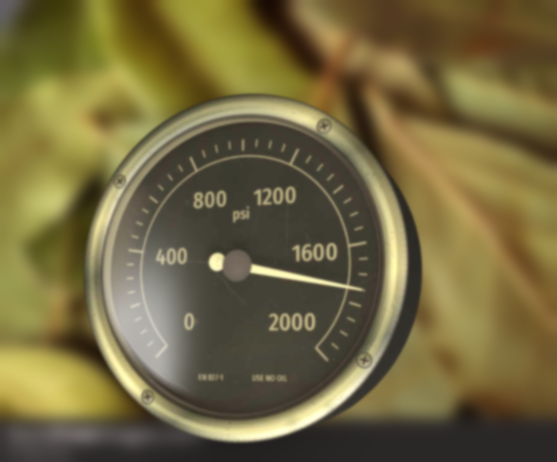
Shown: **1750** psi
